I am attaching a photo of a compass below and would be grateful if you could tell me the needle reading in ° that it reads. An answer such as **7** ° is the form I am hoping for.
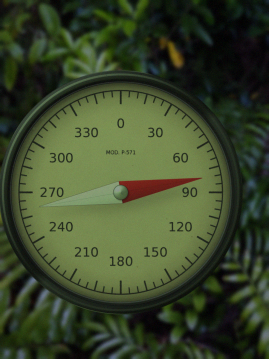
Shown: **80** °
